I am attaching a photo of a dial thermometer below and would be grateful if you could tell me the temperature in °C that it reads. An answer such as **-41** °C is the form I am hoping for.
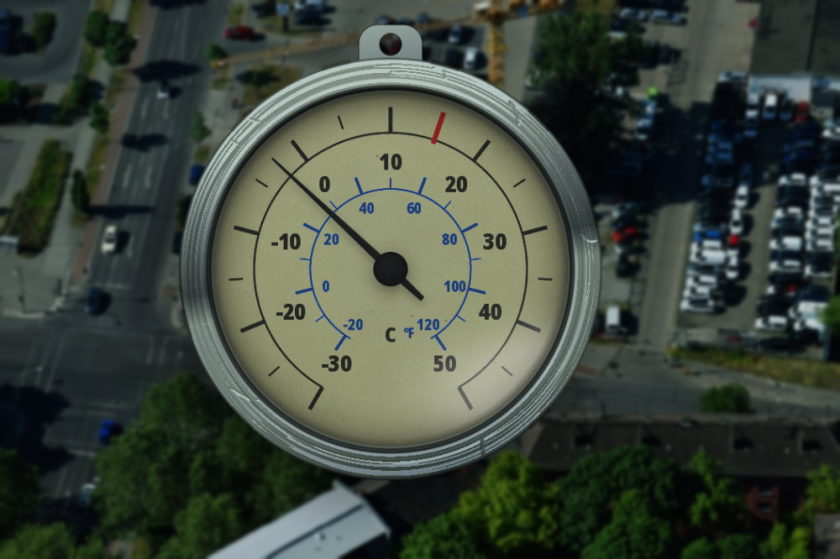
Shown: **-2.5** °C
